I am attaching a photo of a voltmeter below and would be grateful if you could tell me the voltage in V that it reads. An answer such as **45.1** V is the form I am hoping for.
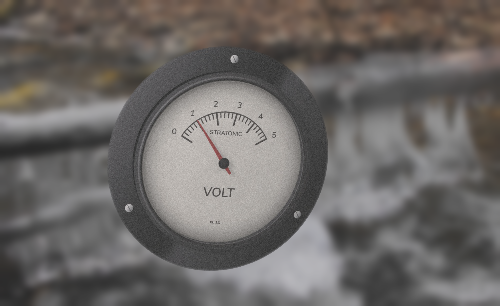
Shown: **1** V
